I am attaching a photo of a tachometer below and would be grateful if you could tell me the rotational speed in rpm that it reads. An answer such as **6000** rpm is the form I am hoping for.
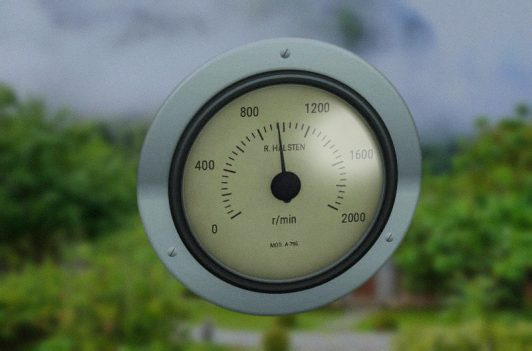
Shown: **950** rpm
